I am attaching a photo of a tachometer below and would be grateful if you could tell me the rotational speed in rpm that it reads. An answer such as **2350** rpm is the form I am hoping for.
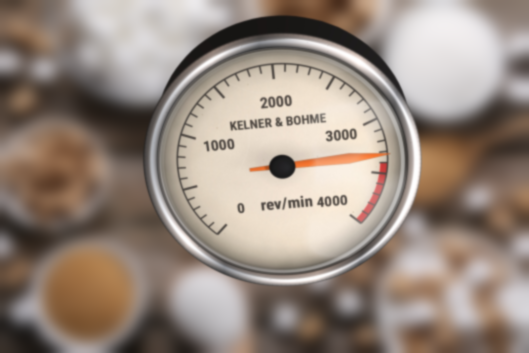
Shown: **3300** rpm
